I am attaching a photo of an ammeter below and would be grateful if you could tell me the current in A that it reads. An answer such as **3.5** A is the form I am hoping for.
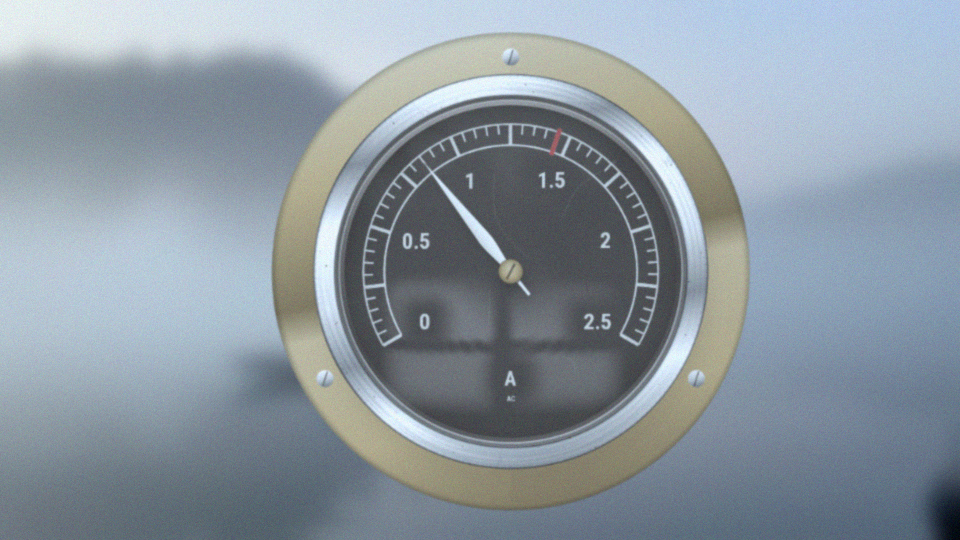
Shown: **0.85** A
